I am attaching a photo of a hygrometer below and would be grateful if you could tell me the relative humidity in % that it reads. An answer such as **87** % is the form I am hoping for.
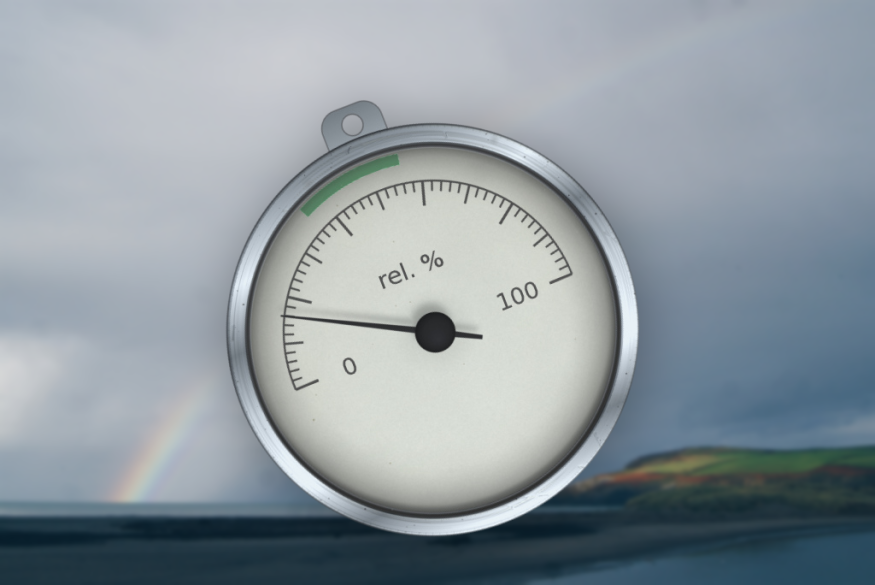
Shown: **16** %
